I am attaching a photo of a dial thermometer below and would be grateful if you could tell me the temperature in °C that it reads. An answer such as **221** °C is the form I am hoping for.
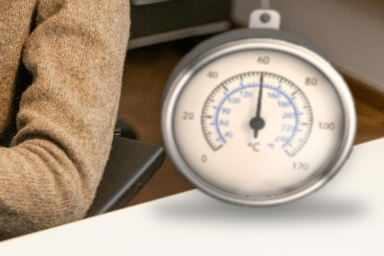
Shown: **60** °C
